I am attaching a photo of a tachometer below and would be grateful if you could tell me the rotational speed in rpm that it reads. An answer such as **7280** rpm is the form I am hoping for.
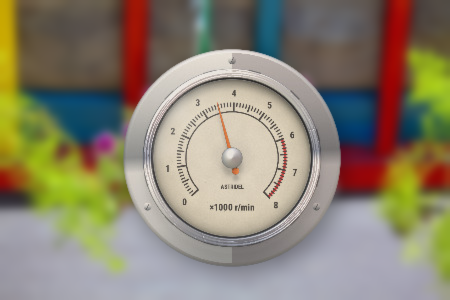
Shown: **3500** rpm
